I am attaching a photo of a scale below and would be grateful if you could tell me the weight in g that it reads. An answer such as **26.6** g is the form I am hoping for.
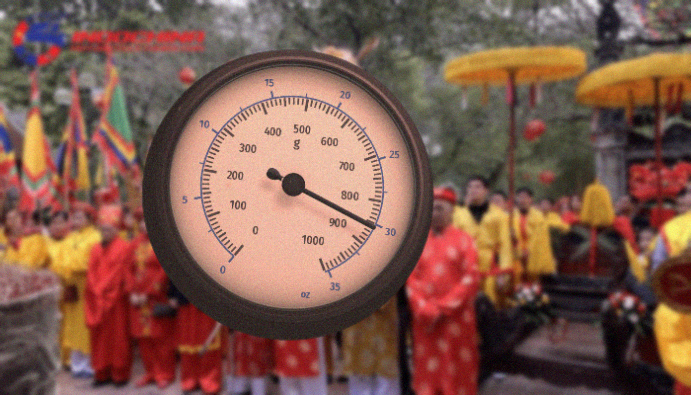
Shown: **860** g
